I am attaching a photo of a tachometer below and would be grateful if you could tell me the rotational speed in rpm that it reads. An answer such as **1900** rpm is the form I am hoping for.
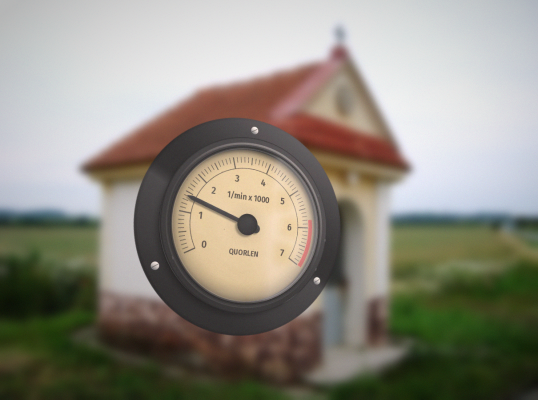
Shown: **1400** rpm
